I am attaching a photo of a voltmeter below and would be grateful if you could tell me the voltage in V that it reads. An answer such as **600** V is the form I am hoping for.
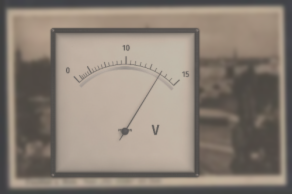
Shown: **13.5** V
